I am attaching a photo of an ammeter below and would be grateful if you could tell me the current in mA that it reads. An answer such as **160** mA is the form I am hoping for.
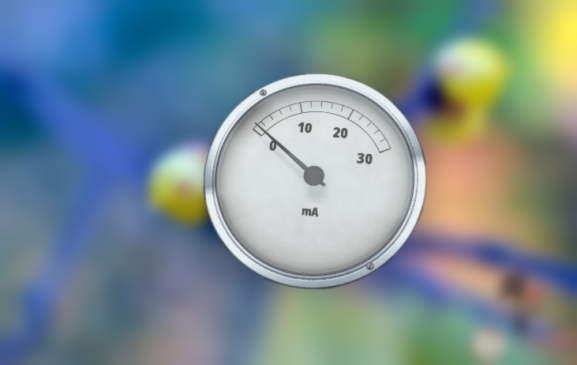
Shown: **1** mA
